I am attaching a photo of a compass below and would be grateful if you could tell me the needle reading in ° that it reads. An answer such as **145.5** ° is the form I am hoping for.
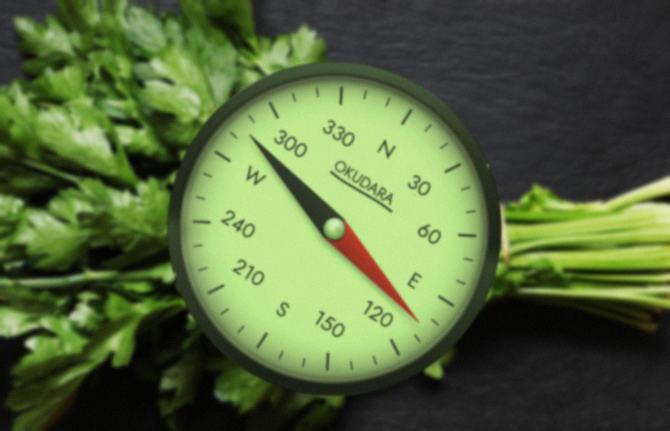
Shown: **105** °
